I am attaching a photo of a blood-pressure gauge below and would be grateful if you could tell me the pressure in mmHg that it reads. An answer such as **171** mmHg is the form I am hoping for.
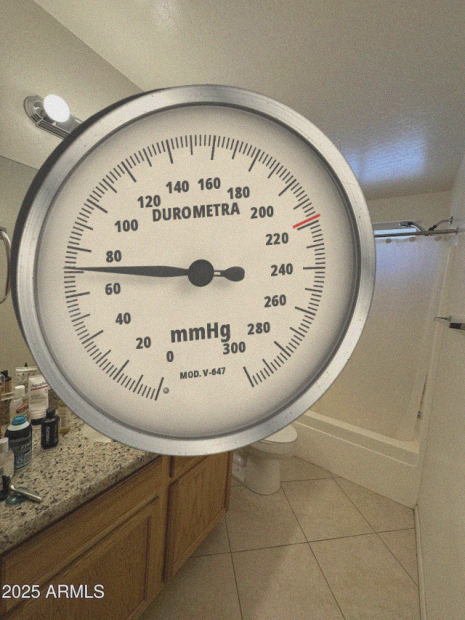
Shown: **72** mmHg
